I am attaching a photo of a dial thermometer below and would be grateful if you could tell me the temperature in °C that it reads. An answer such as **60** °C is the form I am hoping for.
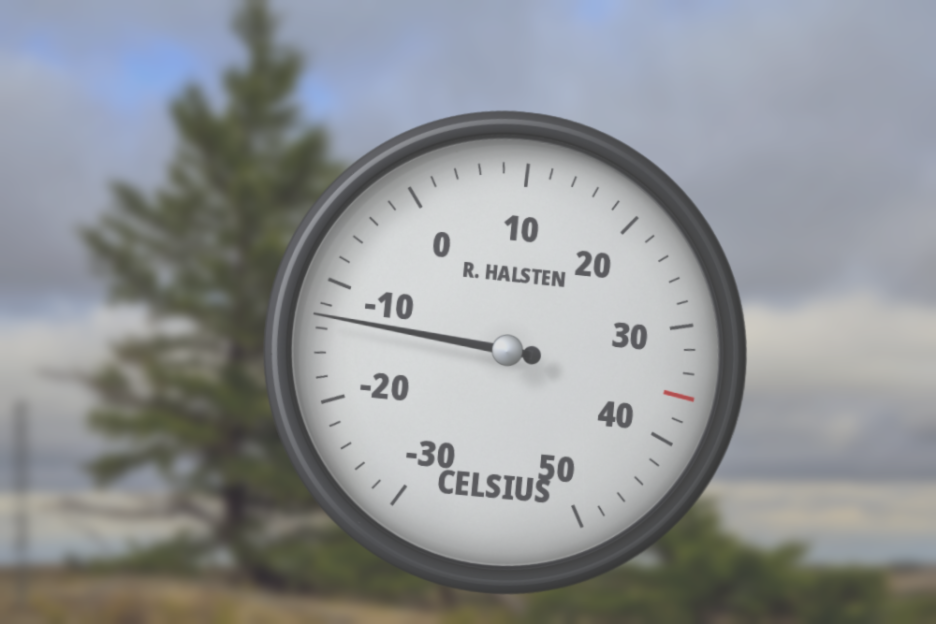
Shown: **-13** °C
